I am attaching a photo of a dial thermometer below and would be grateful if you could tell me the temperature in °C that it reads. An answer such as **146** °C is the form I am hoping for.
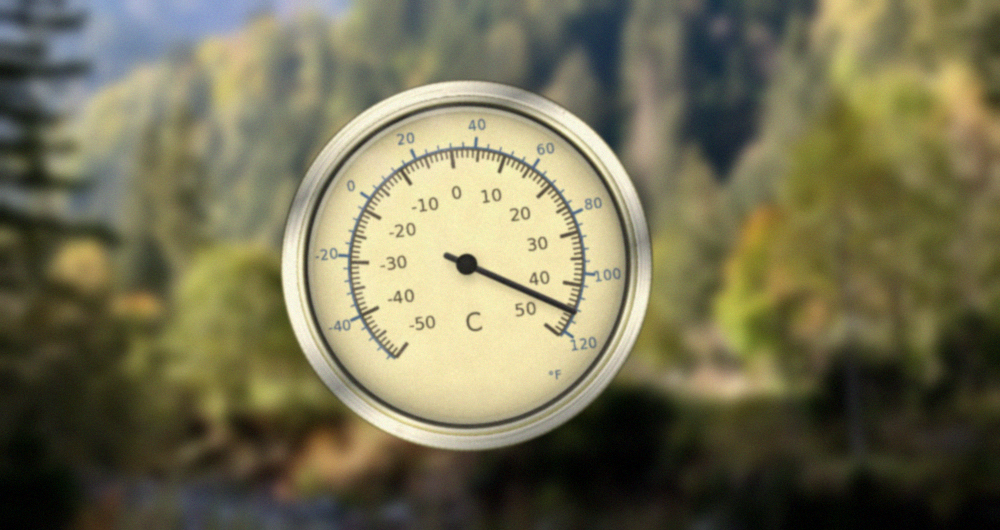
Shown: **45** °C
